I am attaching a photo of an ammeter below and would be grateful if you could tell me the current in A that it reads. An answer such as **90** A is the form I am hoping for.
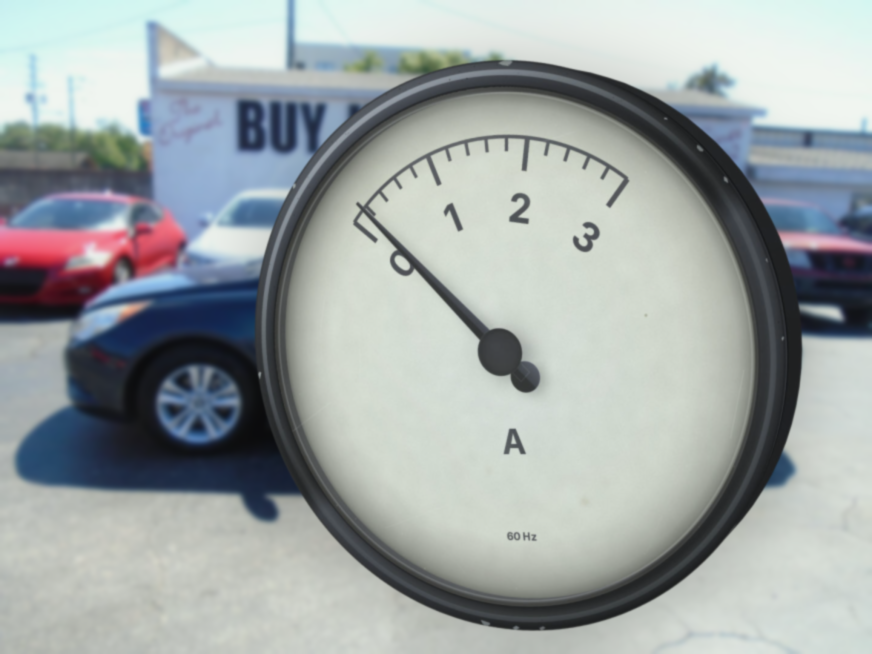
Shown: **0.2** A
